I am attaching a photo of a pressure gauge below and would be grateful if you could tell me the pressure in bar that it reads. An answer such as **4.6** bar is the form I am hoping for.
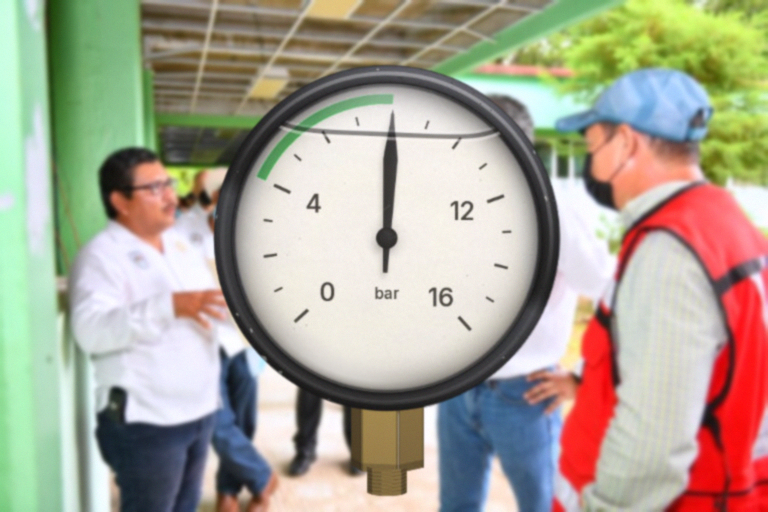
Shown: **8** bar
